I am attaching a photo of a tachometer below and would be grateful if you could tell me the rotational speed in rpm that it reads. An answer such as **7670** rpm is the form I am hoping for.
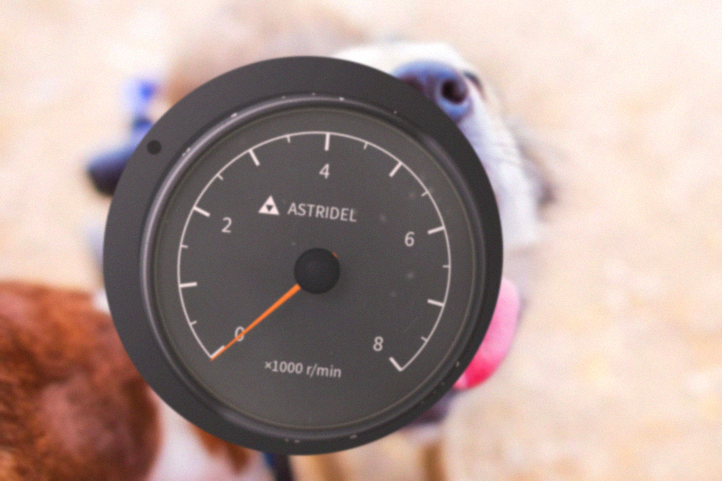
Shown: **0** rpm
